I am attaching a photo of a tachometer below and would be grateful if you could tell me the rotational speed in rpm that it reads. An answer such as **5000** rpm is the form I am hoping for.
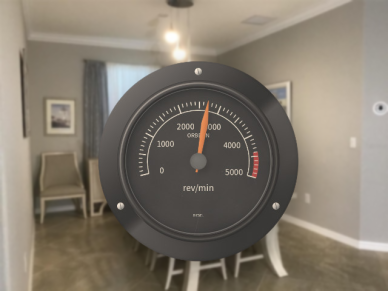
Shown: **2700** rpm
